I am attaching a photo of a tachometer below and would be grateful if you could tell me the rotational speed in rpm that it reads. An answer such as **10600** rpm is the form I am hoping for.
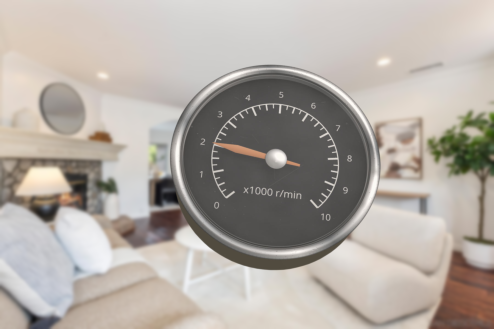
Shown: **2000** rpm
